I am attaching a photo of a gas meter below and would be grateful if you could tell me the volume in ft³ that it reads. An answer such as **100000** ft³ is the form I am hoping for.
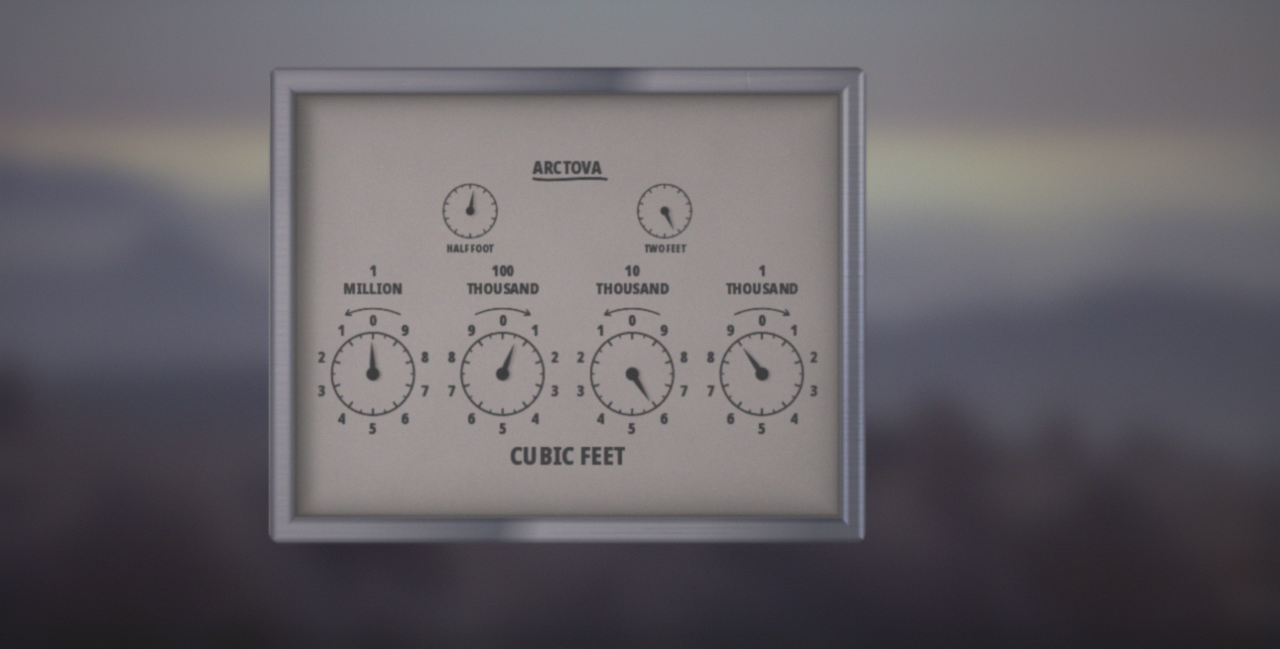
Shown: **5900** ft³
